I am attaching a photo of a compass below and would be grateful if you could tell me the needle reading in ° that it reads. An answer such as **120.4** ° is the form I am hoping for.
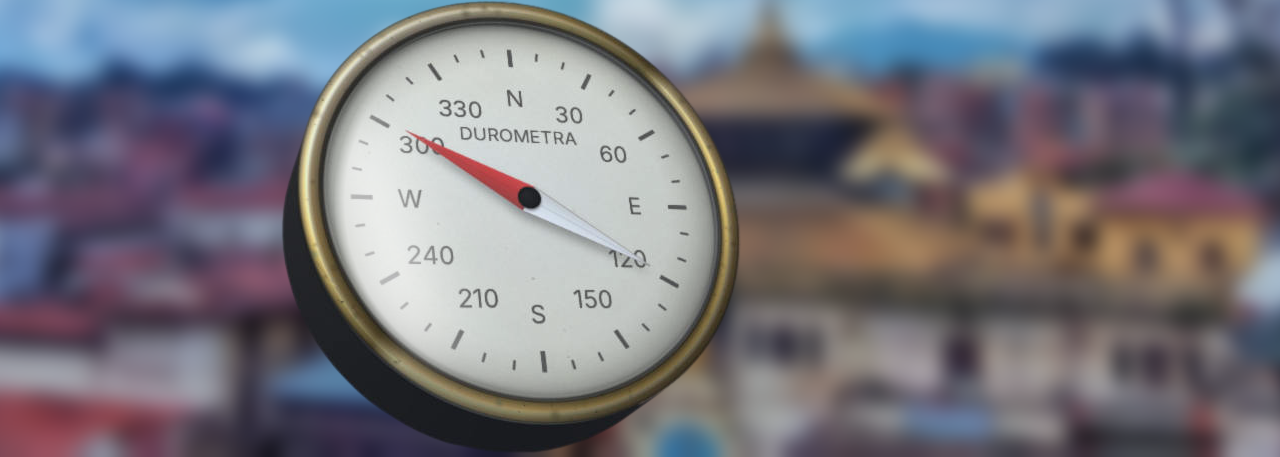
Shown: **300** °
